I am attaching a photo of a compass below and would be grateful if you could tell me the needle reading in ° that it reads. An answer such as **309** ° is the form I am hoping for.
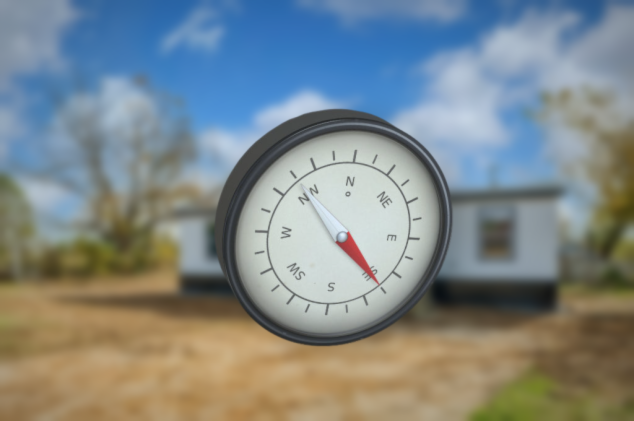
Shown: **135** °
